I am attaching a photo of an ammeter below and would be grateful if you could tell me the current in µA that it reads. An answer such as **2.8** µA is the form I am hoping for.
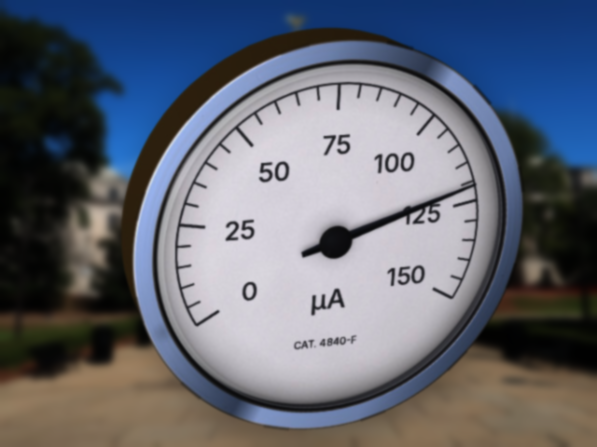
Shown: **120** µA
